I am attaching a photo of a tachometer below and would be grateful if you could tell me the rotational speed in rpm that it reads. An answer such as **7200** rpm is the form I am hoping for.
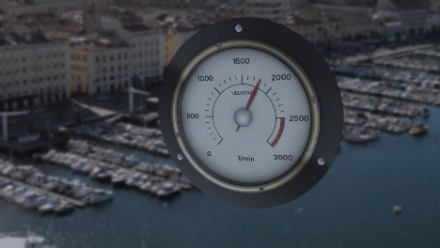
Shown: **1800** rpm
